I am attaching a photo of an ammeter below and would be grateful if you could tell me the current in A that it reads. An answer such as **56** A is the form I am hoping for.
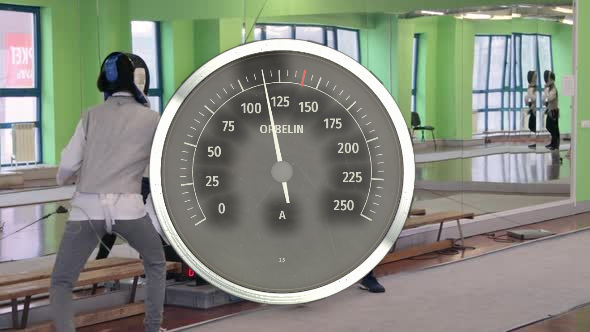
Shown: **115** A
